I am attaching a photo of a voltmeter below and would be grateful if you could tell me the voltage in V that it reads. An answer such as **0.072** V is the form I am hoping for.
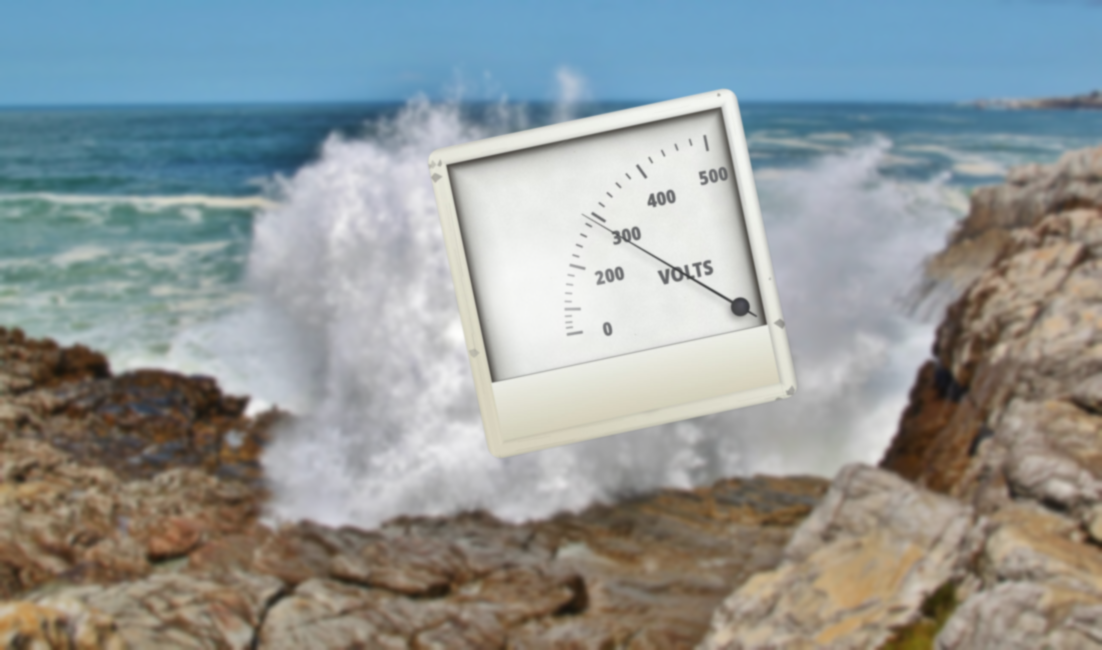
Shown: **290** V
